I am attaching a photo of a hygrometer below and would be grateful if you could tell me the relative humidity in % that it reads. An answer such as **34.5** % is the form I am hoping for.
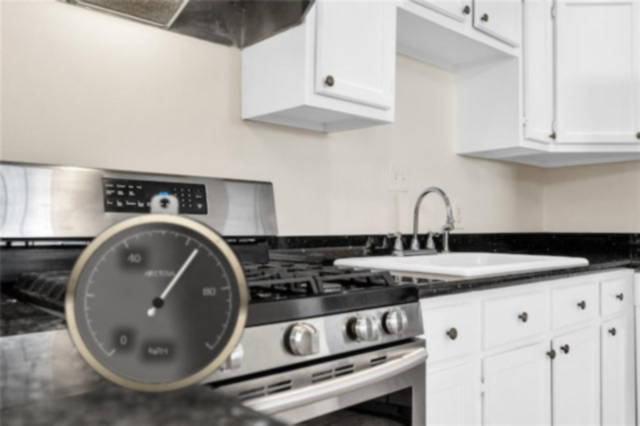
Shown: **64** %
